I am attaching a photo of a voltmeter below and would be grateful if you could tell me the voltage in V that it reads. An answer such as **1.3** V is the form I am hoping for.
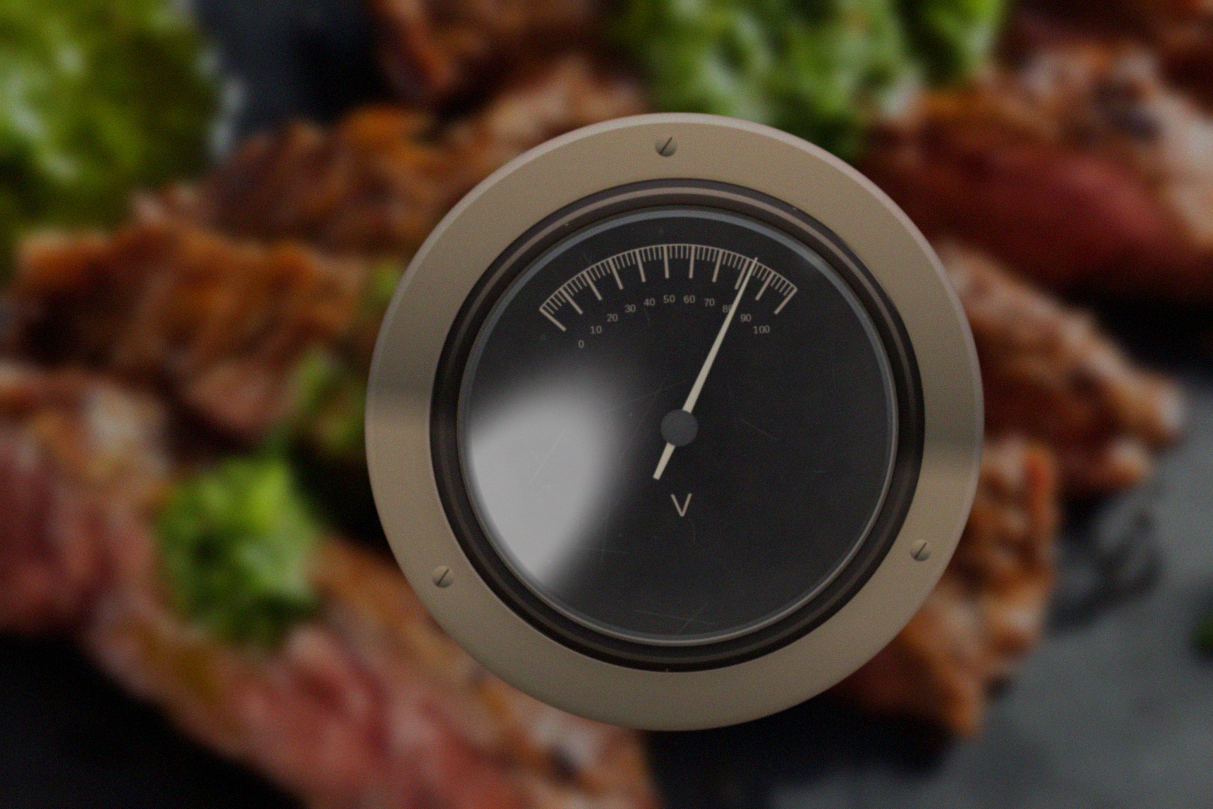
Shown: **82** V
